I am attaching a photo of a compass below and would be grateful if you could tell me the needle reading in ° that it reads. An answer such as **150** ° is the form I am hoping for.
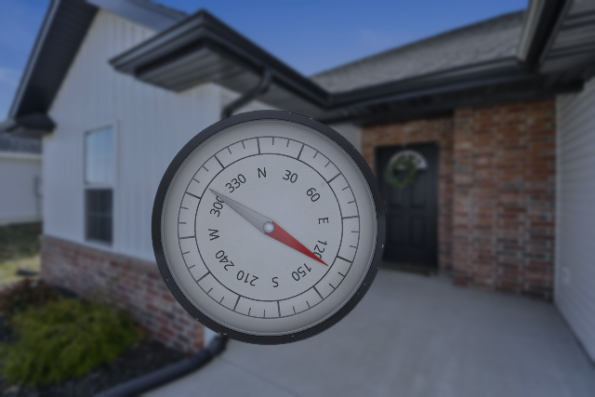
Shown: **130** °
